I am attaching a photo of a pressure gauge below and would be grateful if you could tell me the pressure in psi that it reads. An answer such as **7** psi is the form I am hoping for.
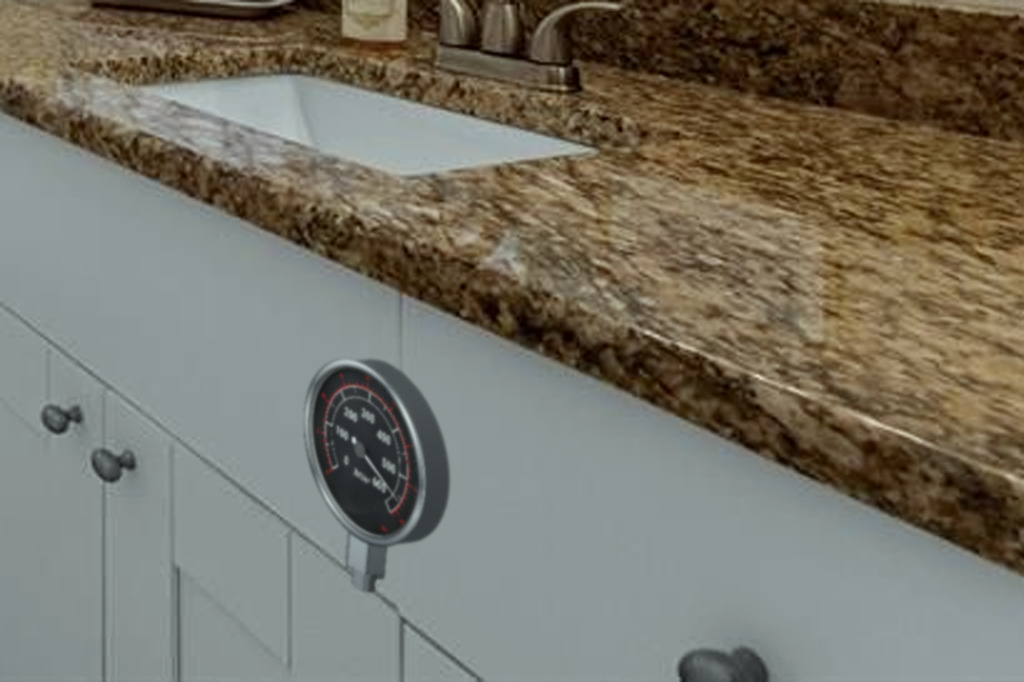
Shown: **550** psi
